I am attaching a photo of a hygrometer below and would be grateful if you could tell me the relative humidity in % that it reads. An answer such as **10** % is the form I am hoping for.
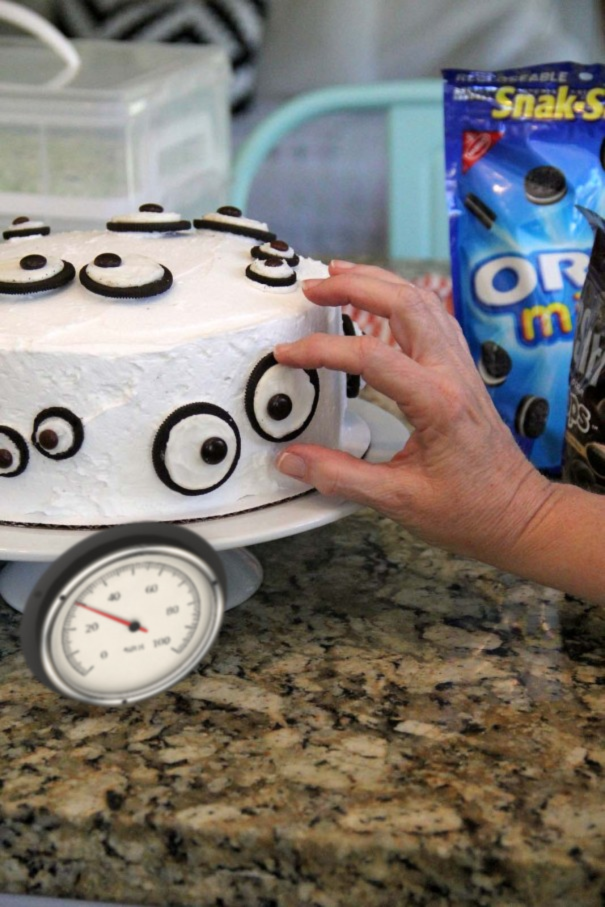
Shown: **30** %
